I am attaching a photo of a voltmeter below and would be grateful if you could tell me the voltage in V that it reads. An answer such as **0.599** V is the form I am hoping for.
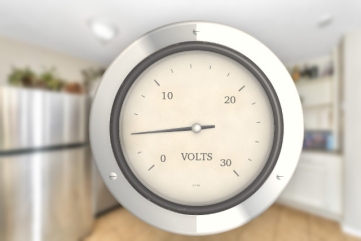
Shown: **4** V
